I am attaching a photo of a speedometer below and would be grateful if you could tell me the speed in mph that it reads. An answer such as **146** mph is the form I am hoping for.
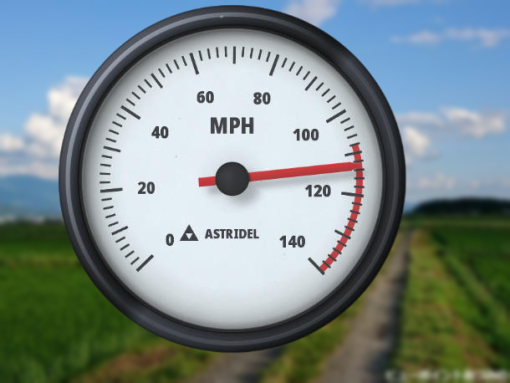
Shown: **113** mph
